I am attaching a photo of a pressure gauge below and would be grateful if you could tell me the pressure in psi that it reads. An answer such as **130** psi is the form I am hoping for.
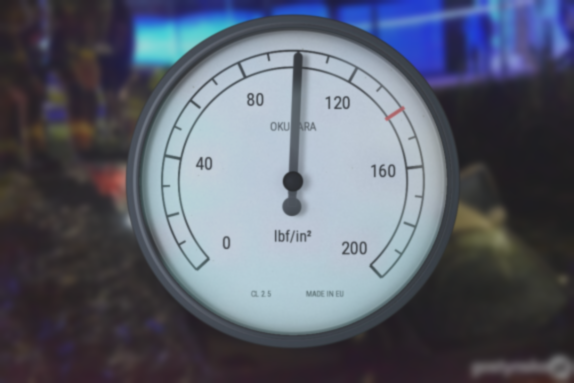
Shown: **100** psi
